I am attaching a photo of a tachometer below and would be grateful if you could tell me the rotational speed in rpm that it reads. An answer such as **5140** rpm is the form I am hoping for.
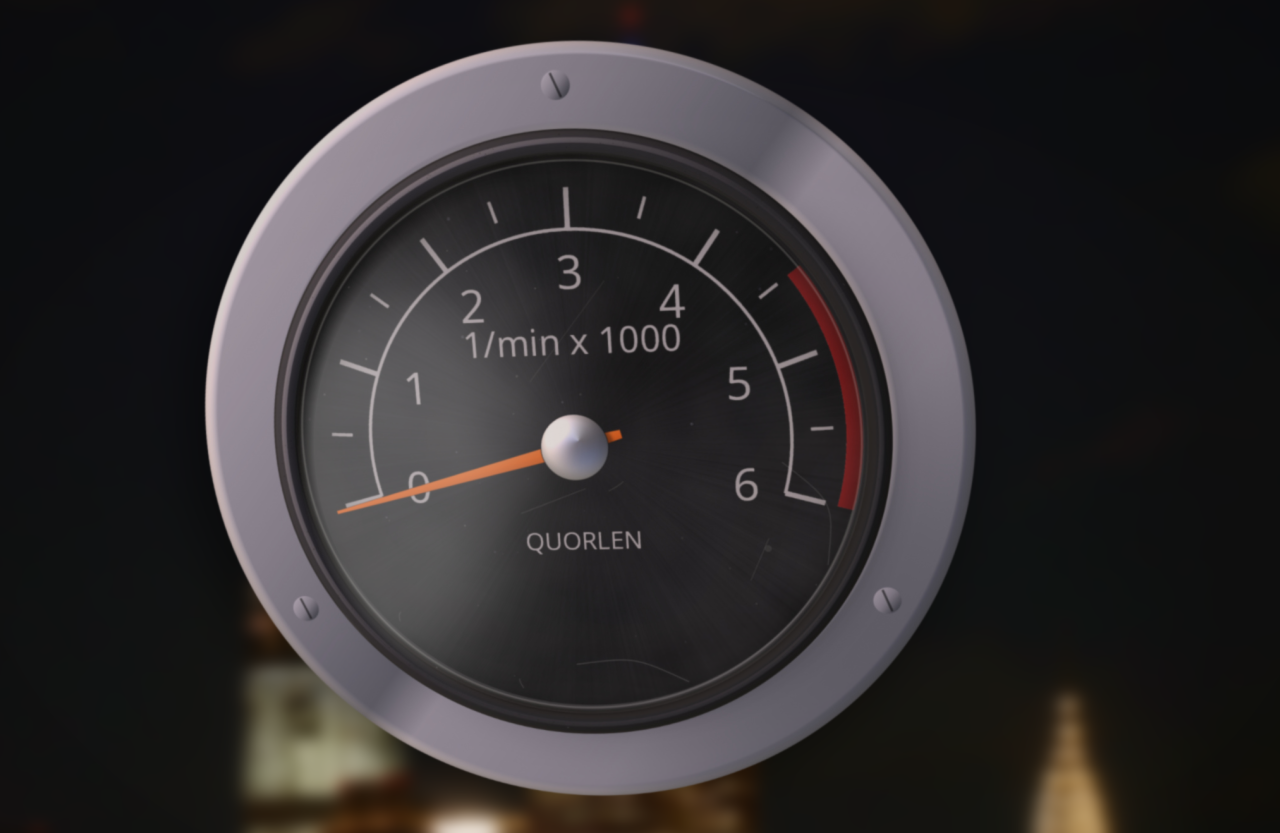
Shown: **0** rpm
